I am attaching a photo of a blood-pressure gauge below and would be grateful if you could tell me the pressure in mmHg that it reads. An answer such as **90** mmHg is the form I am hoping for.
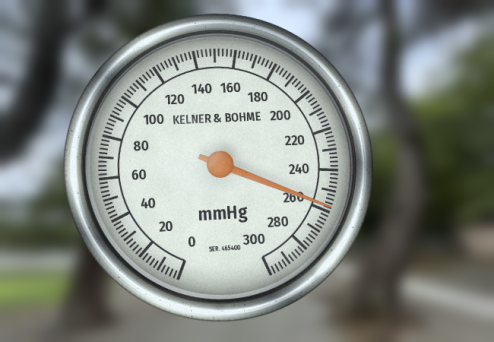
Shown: **258** mmHg
